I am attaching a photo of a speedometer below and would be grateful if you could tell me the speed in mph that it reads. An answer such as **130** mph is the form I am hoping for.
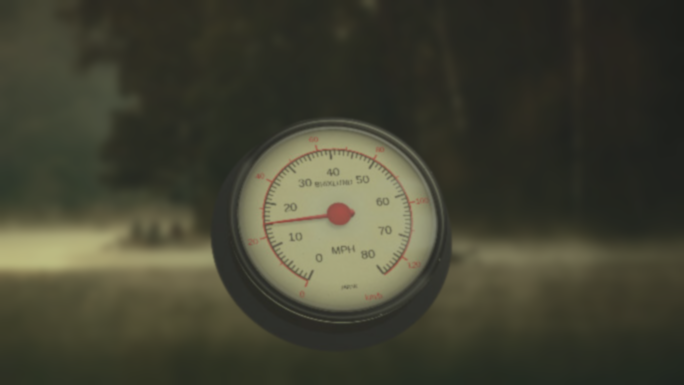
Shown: **15** mph
